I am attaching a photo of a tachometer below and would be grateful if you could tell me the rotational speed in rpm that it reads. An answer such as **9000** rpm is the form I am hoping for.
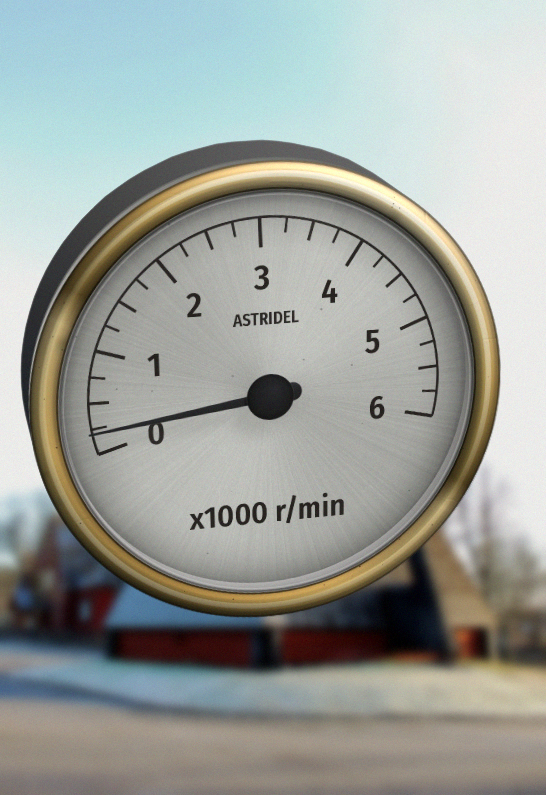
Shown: **250** rpm
